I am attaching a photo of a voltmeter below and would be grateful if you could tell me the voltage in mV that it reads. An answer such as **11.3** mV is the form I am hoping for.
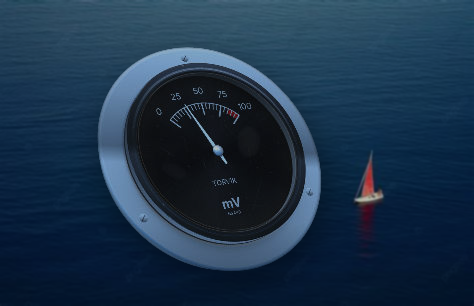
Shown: **25** mV
